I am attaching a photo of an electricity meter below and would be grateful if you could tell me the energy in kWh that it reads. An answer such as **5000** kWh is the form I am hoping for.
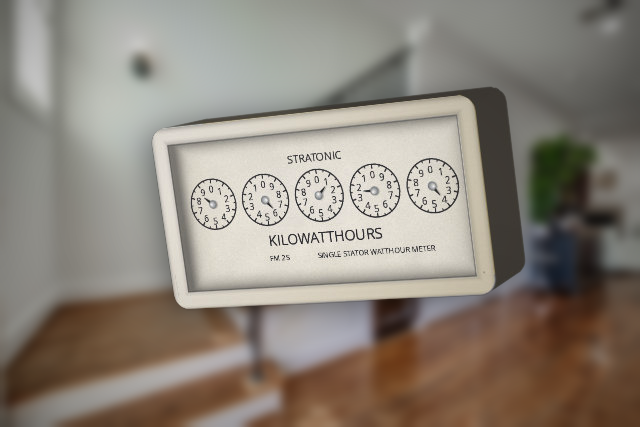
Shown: **86124** kWh
